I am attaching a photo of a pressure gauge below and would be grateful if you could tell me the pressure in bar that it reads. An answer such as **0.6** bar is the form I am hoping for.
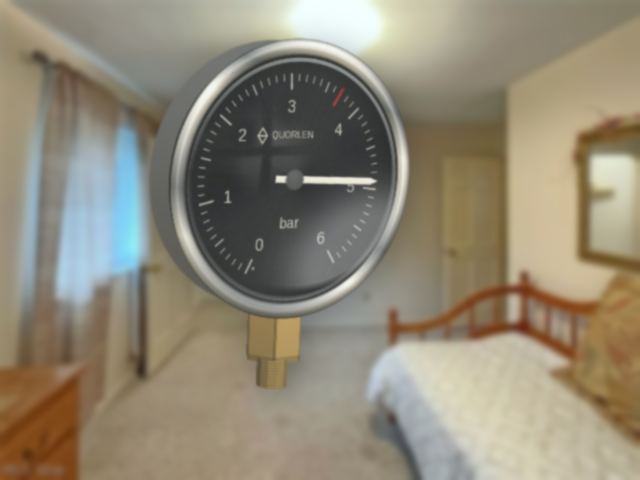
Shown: **4.9** bar
